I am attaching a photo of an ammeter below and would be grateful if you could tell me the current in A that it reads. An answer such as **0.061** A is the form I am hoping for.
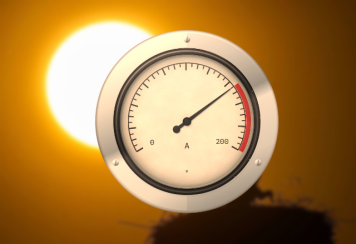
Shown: **145** A
